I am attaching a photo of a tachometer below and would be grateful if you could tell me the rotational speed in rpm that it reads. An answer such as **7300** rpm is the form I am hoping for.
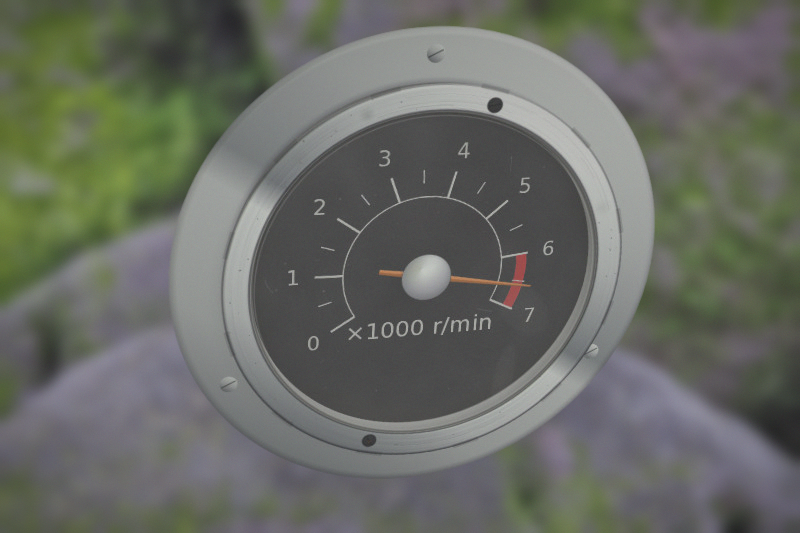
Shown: **6500** rpm
